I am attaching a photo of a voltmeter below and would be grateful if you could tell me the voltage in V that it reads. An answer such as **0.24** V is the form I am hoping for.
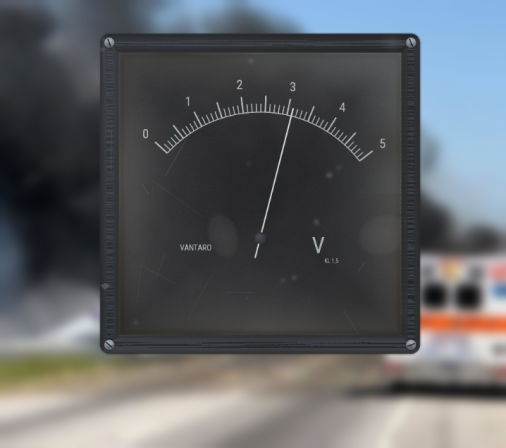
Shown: **3.1** V
